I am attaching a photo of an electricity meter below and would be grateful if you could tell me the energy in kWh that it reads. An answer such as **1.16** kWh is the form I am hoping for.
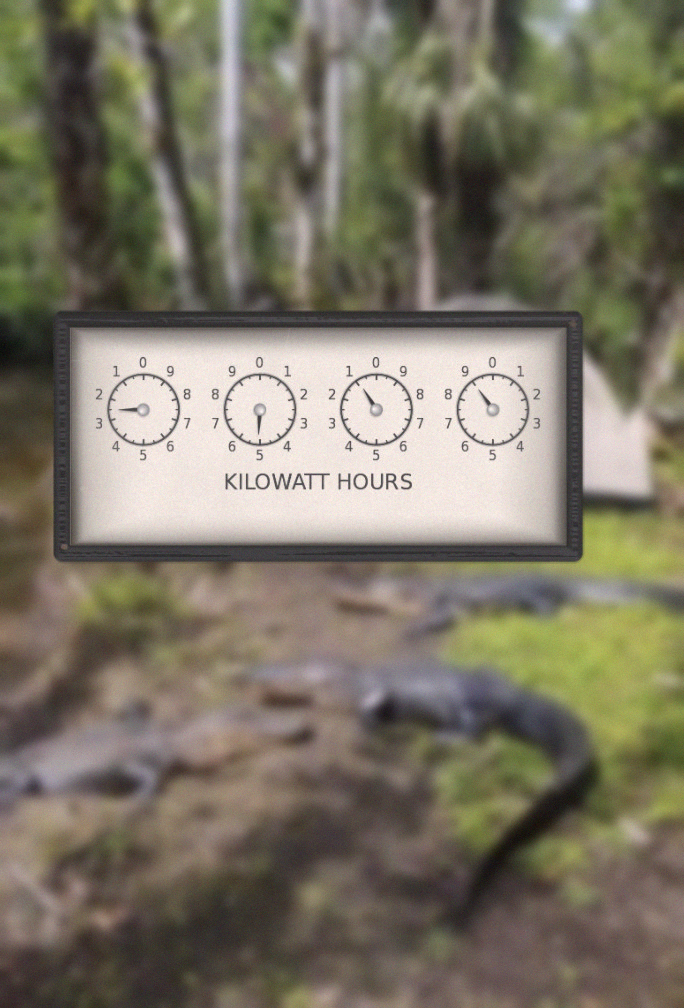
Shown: **2509** kWh
